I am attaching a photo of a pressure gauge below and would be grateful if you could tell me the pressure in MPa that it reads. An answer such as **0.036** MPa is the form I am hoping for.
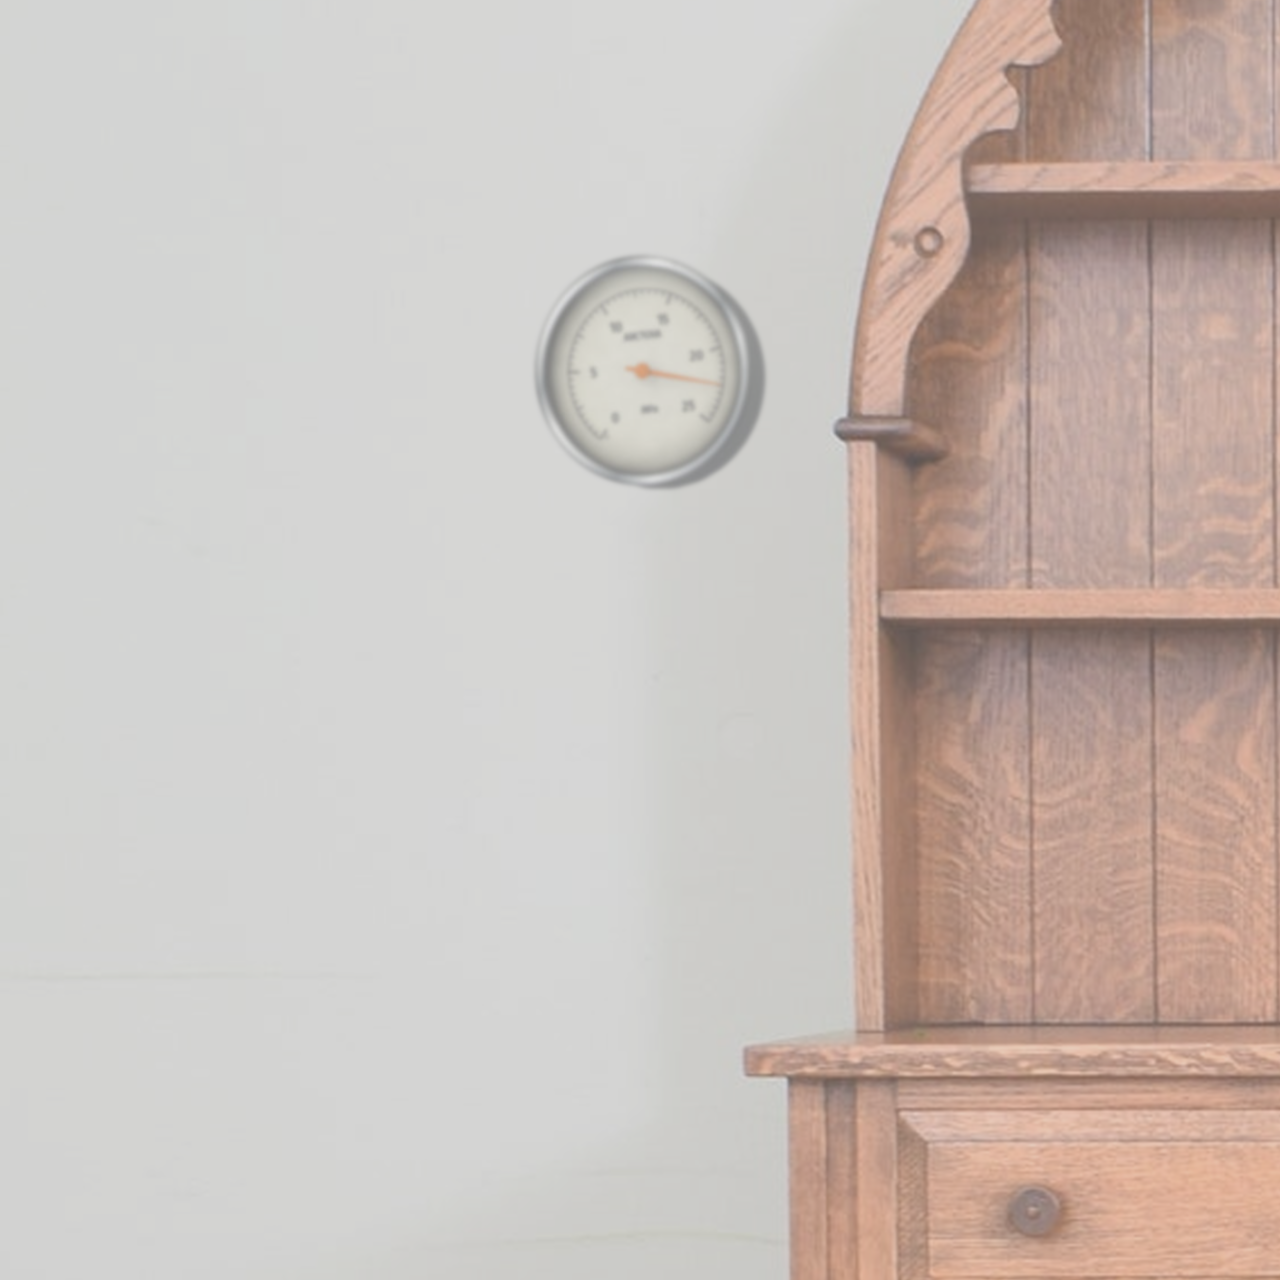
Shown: **22.5** MPa
